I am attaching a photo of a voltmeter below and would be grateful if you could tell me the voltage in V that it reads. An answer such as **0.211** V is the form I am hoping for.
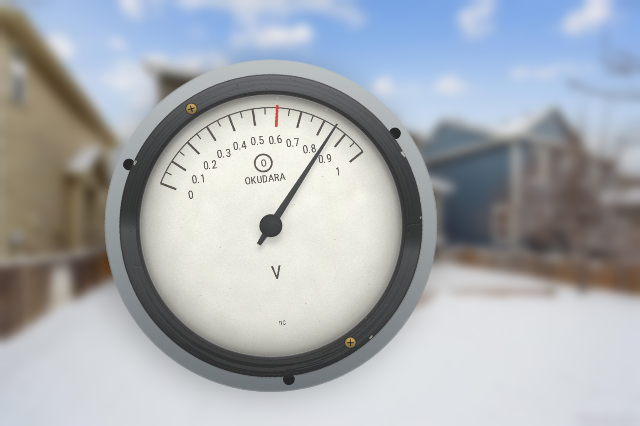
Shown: **0.85** V
